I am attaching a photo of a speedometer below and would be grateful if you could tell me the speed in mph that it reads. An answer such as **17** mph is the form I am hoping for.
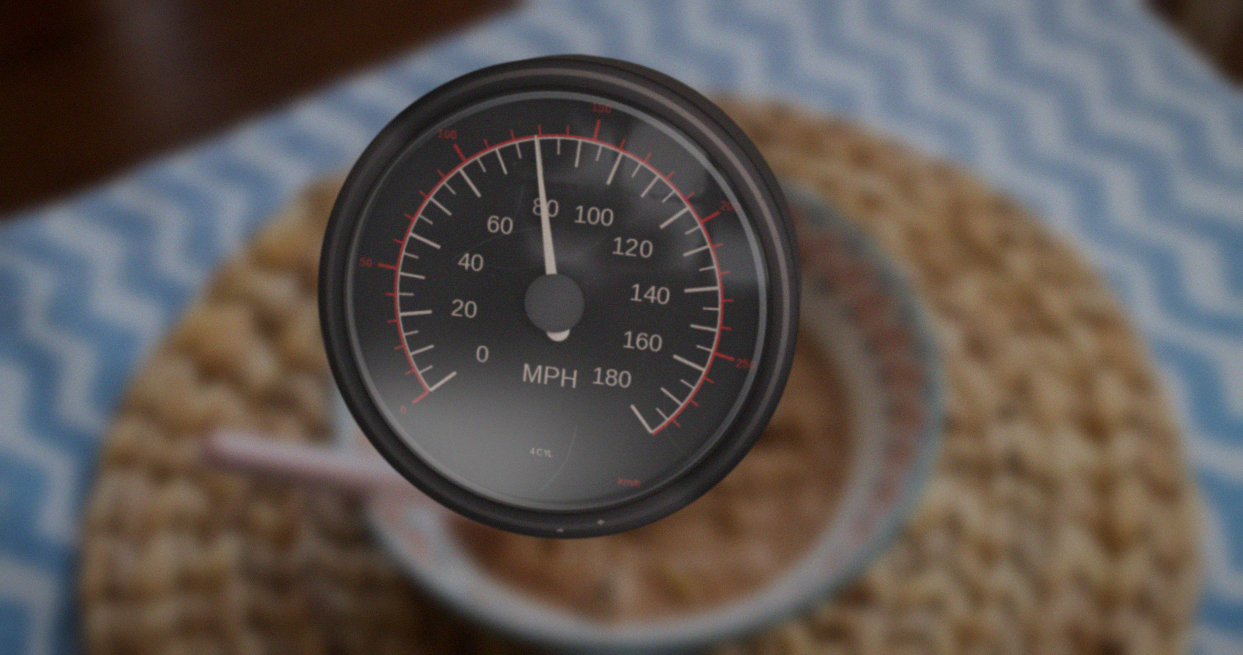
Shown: **80** mph
